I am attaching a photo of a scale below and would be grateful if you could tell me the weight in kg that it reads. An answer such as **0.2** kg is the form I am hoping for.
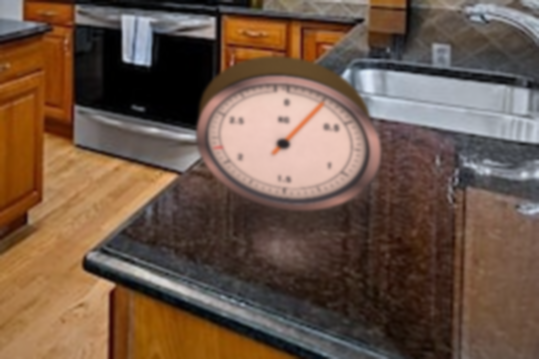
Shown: **0.25** kg
